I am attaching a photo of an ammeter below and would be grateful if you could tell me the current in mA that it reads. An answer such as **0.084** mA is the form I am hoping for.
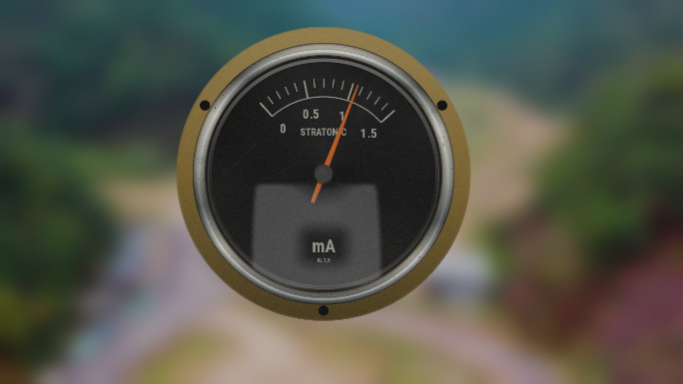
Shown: **1.05** mA
